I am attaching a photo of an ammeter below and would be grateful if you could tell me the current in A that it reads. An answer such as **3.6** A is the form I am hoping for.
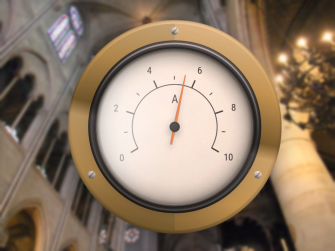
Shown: **5.5** A
